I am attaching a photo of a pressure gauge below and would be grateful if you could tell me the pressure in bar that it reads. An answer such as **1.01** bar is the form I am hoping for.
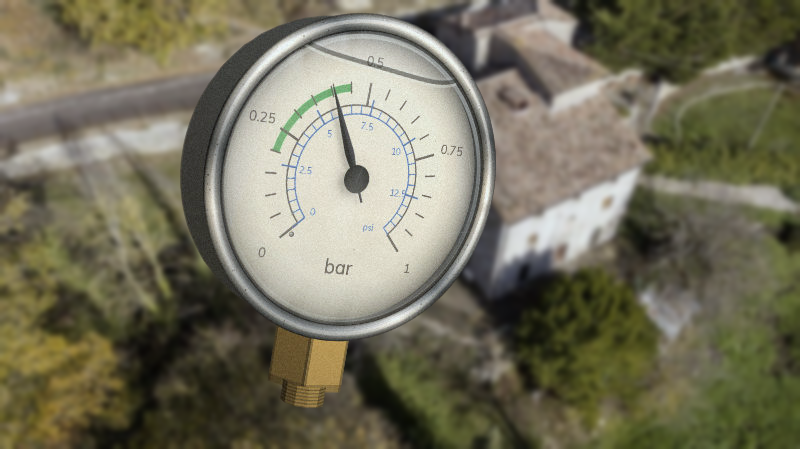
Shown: **0.4** bar
